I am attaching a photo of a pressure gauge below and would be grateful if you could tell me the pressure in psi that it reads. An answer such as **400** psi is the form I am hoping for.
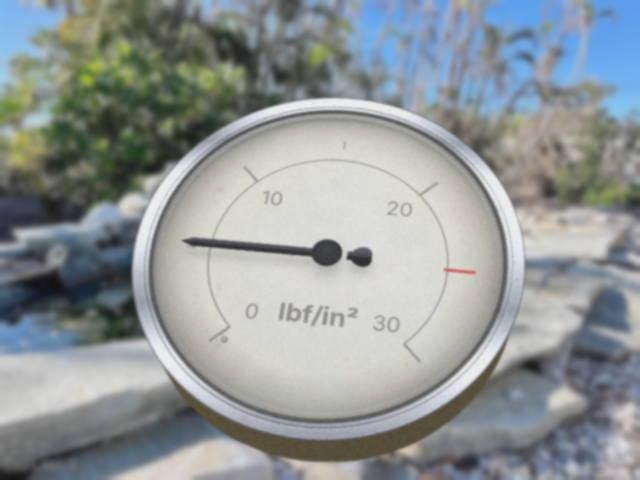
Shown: **5** psi
